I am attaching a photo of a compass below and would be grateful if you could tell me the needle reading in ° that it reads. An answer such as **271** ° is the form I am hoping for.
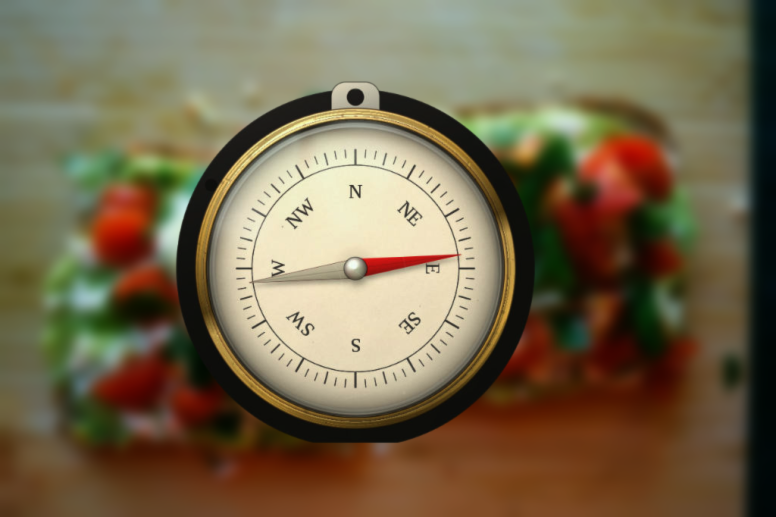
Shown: **82.5** °
